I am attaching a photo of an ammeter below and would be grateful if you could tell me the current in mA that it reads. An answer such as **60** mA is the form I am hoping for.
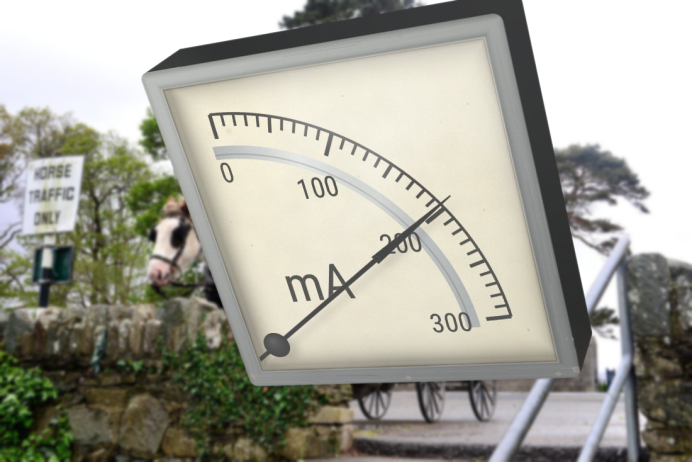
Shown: **195** mA
